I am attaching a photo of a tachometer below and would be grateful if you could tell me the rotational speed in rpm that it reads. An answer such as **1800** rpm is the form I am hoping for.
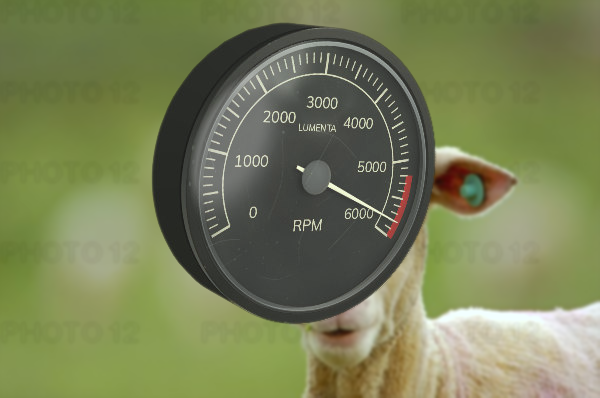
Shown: **5800** rpm
